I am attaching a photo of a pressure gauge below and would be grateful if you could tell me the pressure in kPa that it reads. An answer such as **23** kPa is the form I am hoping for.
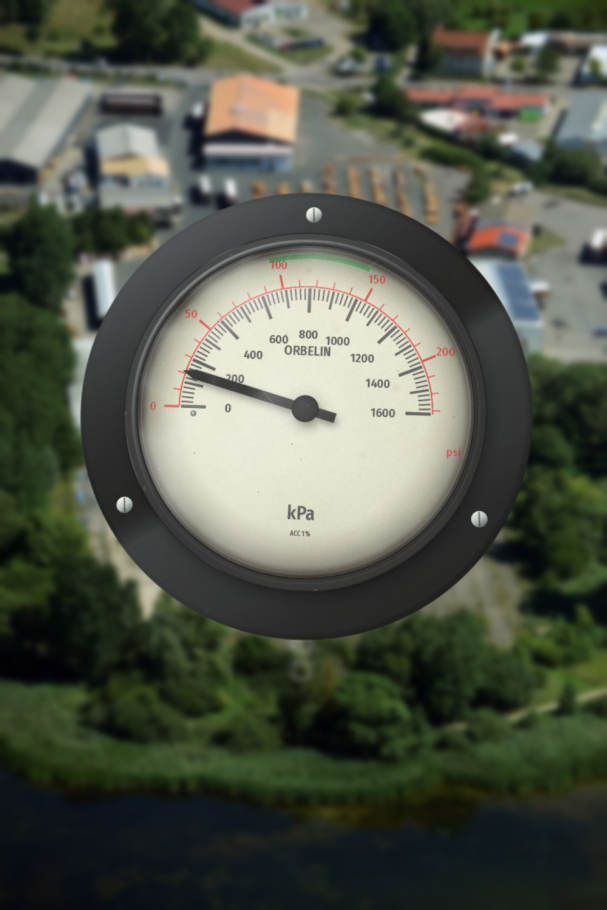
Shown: **140** kPa
